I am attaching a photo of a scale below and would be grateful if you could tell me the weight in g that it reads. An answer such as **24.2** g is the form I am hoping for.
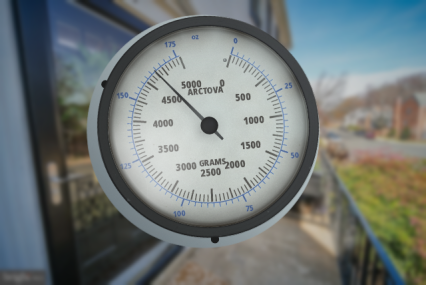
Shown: **4650** g
